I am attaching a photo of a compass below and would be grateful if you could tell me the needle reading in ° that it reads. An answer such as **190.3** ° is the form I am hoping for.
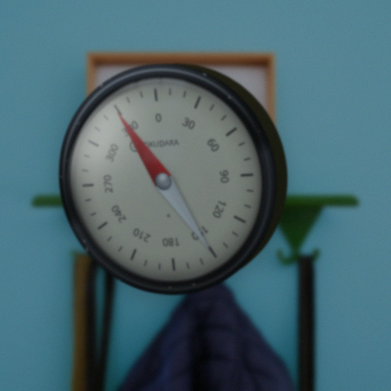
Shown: **330** °
